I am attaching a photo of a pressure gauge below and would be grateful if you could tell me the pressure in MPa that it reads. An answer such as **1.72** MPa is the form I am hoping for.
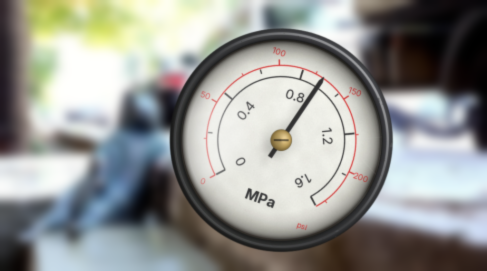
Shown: **0.9** MPa
